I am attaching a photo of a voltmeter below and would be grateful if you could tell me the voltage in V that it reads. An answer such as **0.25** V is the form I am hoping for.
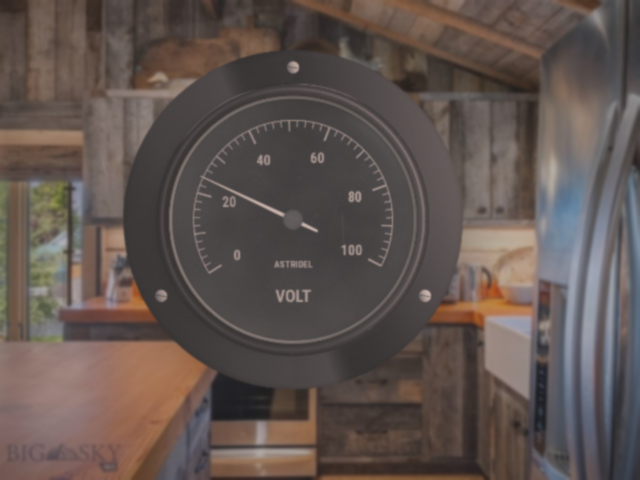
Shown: **24** V
